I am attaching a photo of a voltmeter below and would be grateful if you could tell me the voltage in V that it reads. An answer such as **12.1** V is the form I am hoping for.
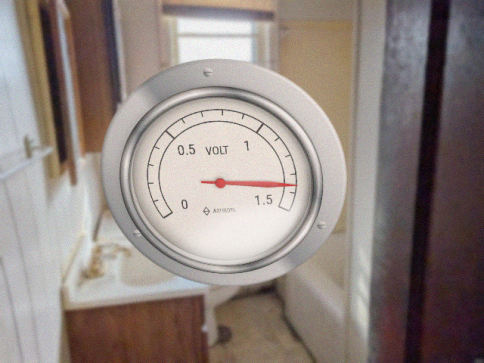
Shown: **1.35** V
